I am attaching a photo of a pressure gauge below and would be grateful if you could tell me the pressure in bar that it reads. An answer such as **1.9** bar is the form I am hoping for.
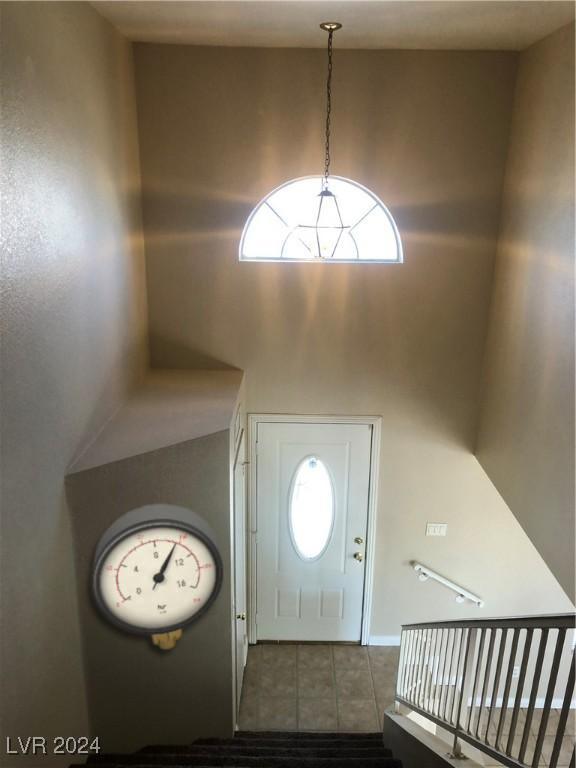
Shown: **10** bar
